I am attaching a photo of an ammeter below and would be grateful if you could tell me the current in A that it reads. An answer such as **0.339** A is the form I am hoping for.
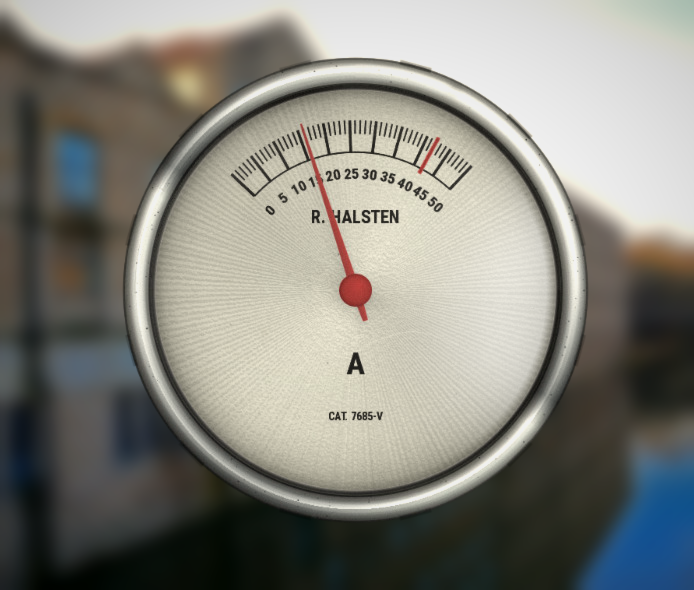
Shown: **16** A
